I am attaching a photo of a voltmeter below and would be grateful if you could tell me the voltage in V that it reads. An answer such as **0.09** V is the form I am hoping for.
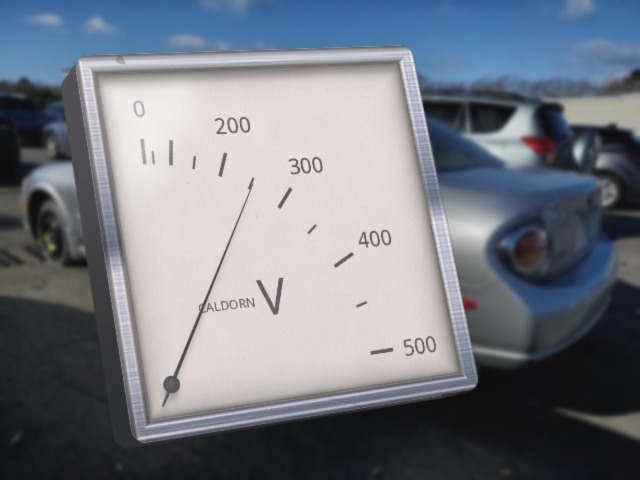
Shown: **250** V
